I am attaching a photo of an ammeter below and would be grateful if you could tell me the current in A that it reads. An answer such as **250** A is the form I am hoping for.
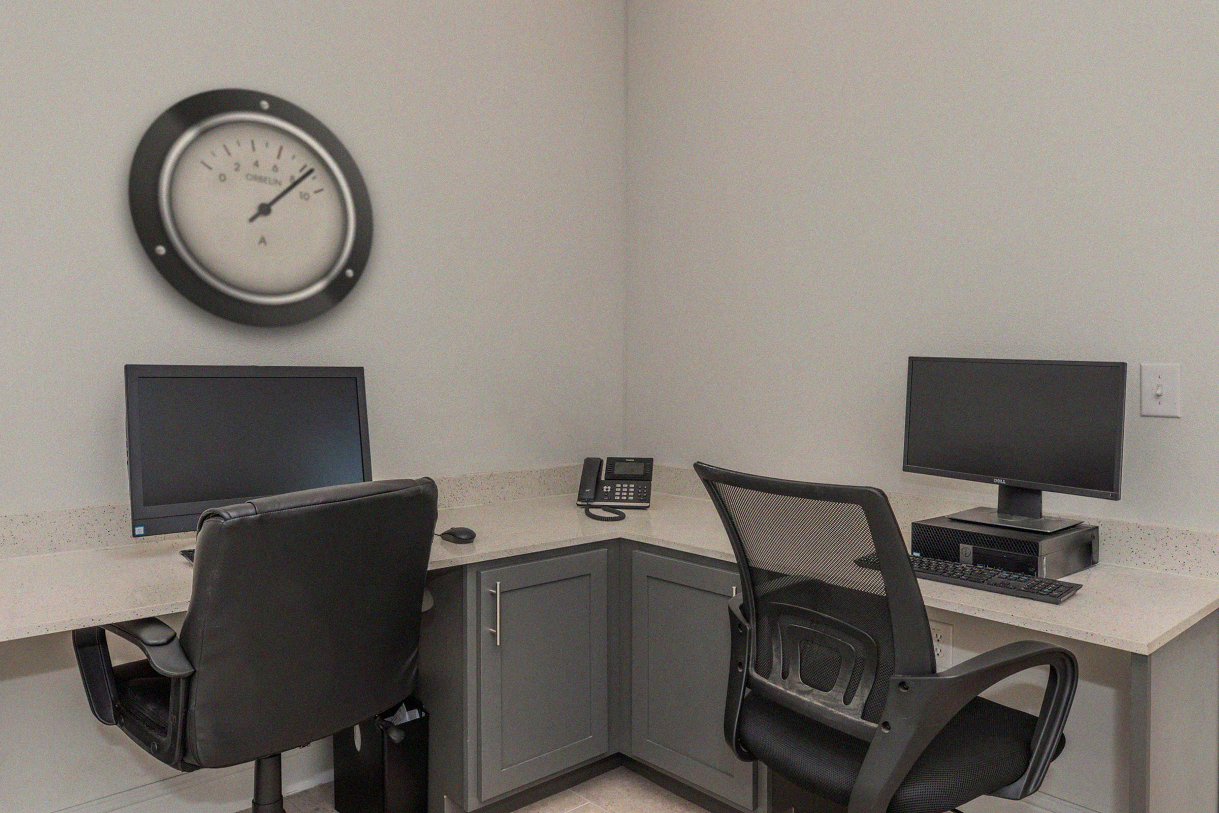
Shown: **8.5** A
